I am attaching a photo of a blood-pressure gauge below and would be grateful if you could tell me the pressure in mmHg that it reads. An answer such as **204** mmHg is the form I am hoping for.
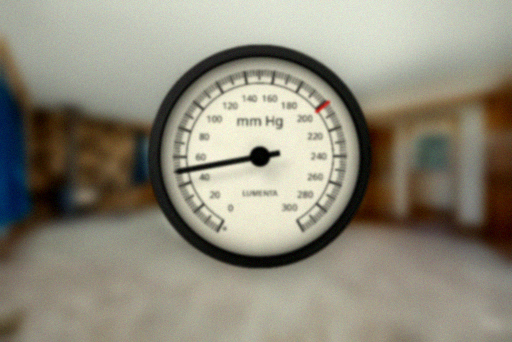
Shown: **50** mmHg
